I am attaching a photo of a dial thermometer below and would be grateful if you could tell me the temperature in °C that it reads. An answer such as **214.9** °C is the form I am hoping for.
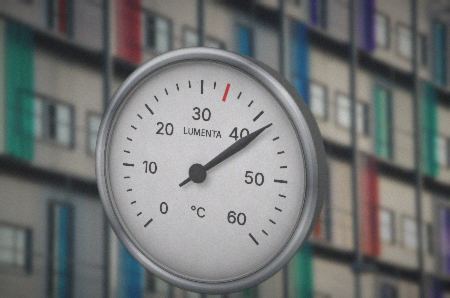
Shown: **42** °C
